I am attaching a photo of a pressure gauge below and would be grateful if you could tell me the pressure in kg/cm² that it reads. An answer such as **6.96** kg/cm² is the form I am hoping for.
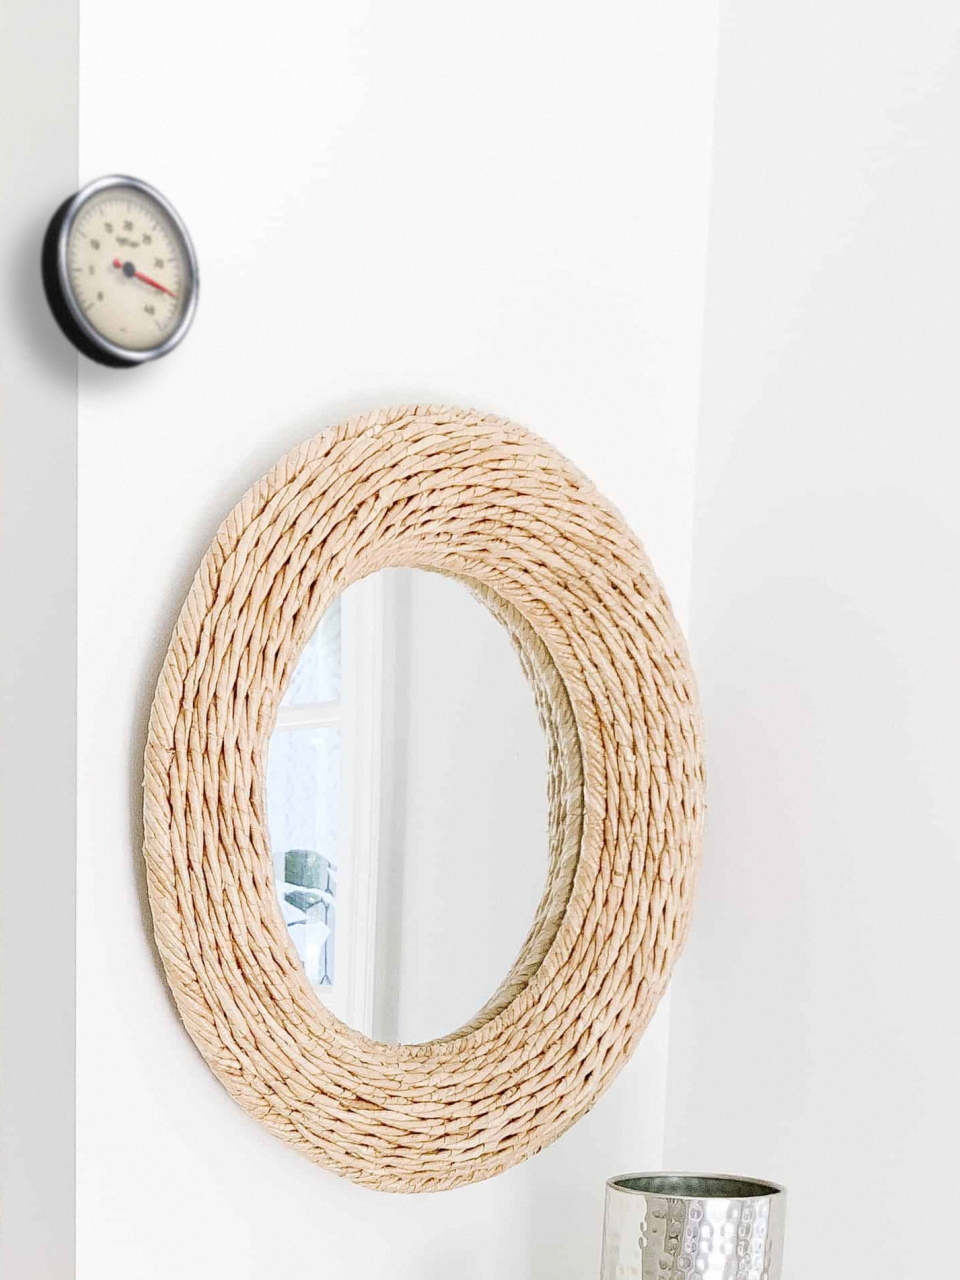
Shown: **35** kg/cm²
